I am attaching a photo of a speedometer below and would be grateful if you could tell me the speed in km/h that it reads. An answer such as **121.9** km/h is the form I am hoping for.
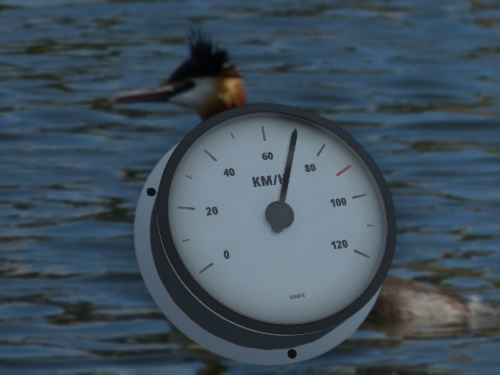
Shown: **70** km/h
